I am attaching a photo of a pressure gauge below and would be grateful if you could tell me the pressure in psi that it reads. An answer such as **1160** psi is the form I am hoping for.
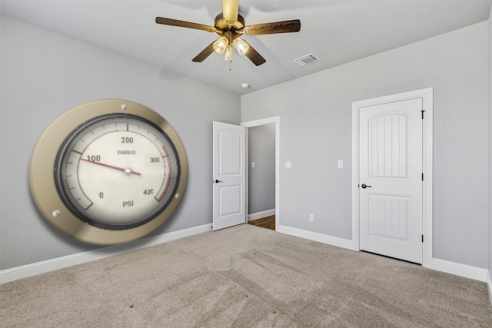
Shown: **90** psi
